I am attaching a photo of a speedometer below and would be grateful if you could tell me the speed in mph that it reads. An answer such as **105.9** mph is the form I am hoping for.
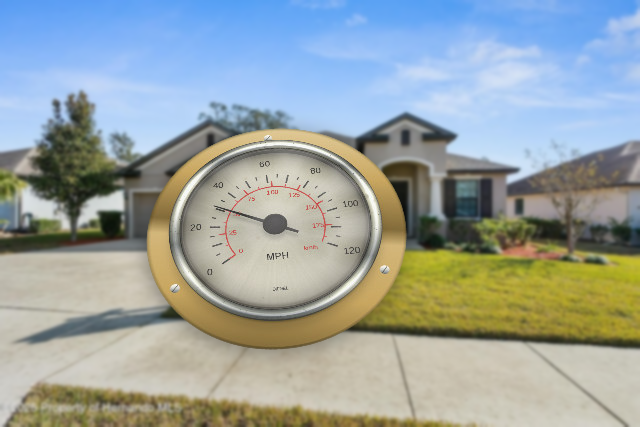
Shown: **30** mph
